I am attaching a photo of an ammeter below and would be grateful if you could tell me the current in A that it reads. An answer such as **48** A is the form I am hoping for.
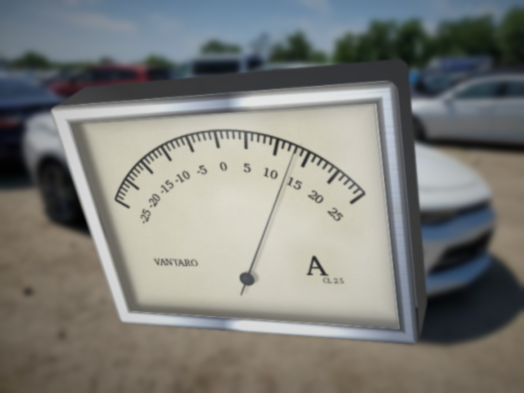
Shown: **13** A
